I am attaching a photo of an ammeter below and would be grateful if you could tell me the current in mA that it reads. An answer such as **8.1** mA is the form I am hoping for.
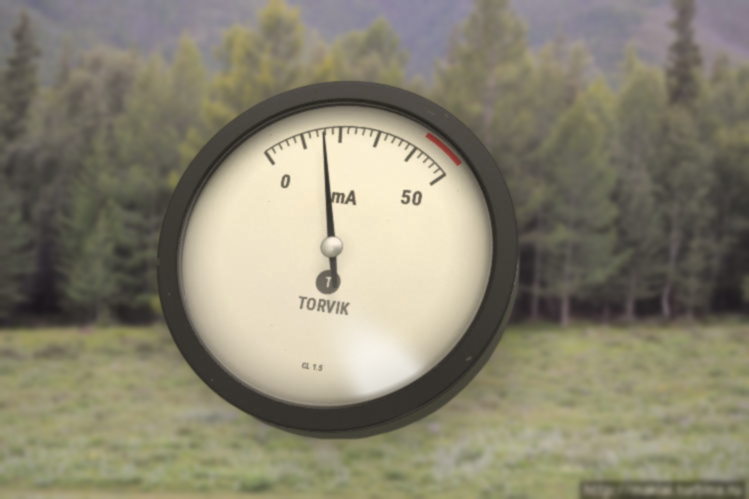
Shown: **16** mA
